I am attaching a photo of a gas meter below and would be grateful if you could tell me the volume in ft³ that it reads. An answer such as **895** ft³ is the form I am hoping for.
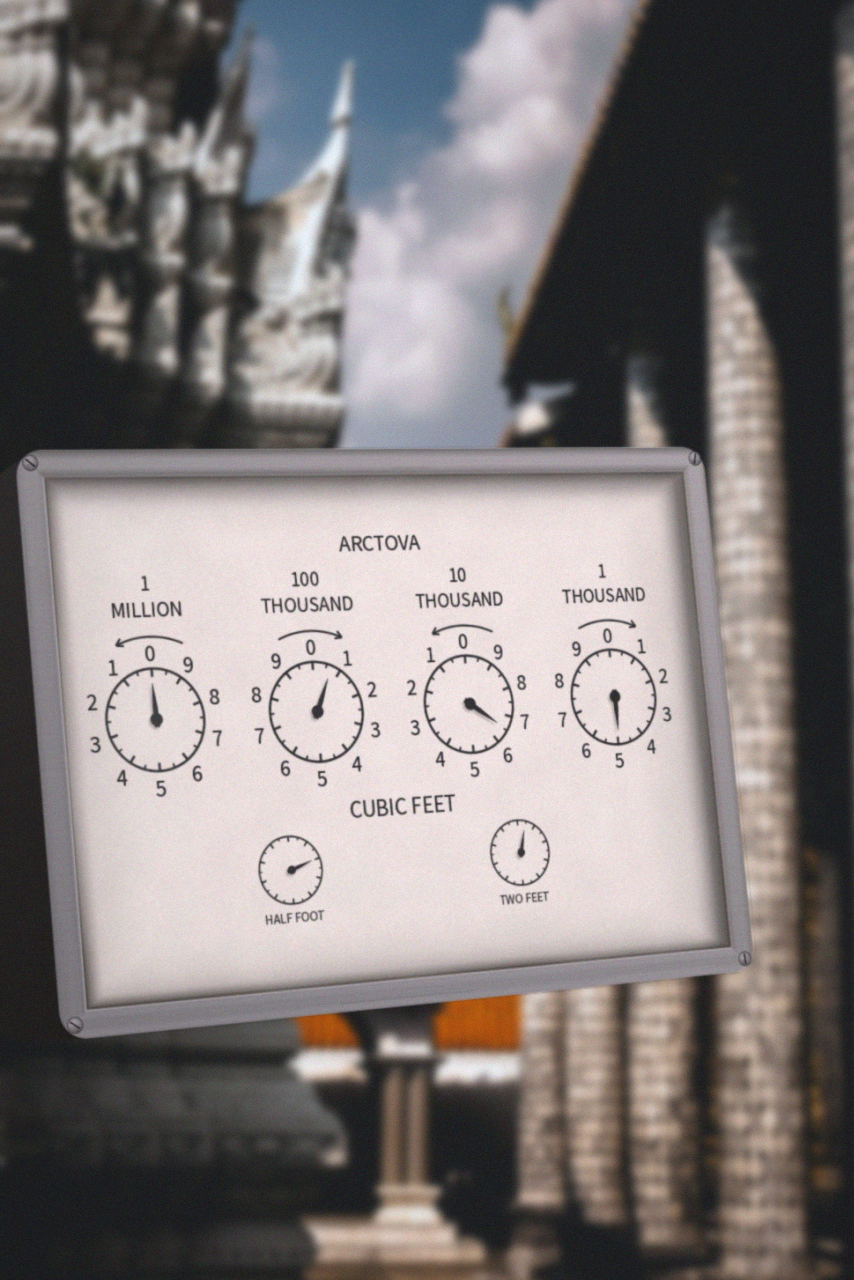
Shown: **6500** ft³
